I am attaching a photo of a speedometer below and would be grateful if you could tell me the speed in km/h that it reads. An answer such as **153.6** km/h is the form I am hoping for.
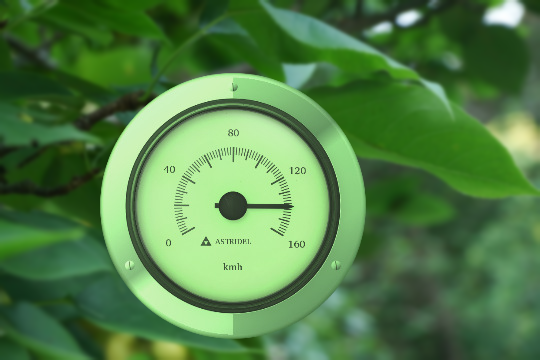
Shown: **140** km/h
